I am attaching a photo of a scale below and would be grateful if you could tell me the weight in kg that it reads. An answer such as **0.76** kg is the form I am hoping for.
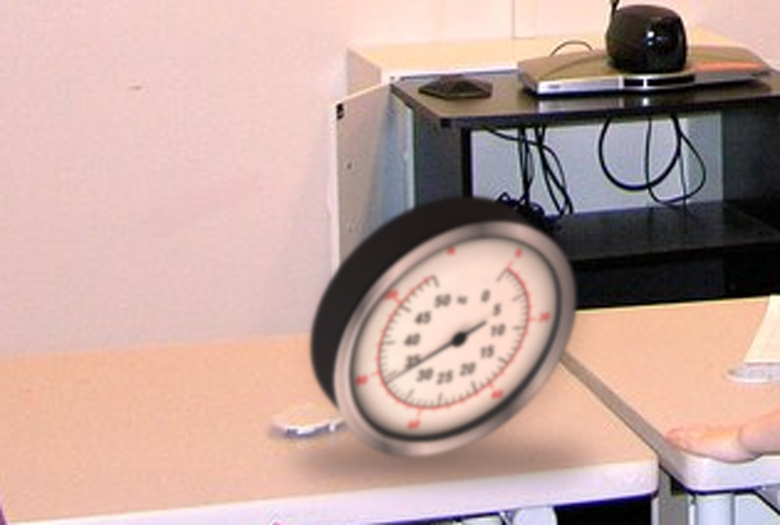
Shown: **35** kg
